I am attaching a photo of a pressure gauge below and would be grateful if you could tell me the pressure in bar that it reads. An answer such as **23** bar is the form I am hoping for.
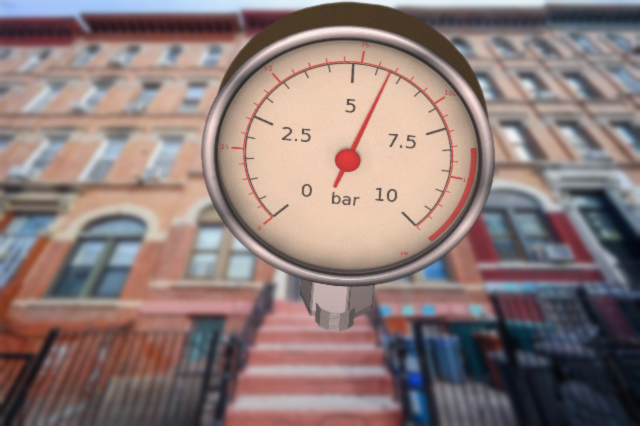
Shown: **5.75** bar
